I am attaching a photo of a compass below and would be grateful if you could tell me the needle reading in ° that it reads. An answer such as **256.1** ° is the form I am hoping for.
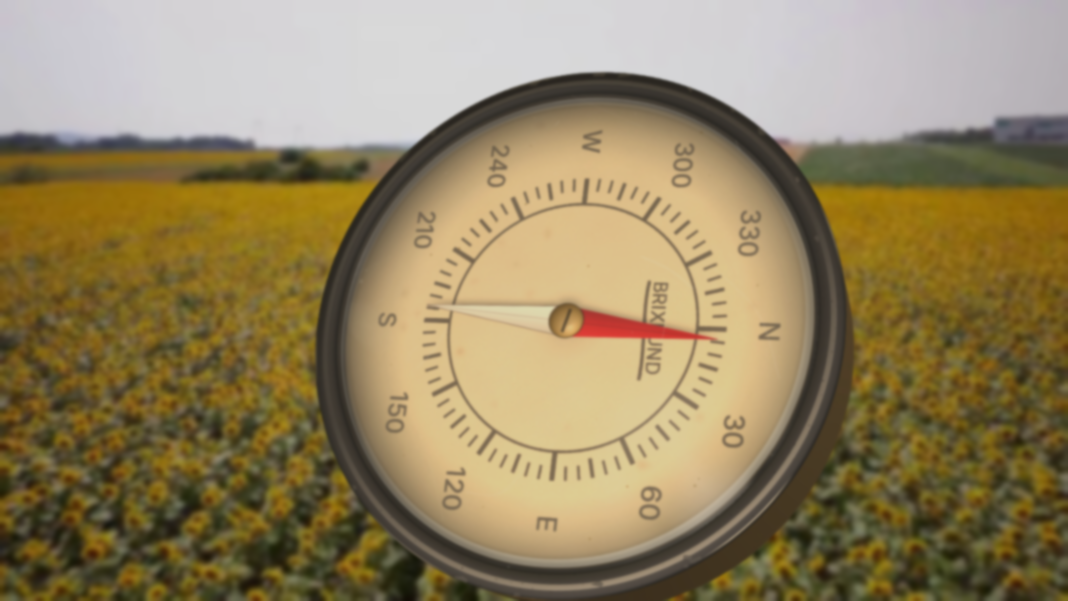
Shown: **5** °
